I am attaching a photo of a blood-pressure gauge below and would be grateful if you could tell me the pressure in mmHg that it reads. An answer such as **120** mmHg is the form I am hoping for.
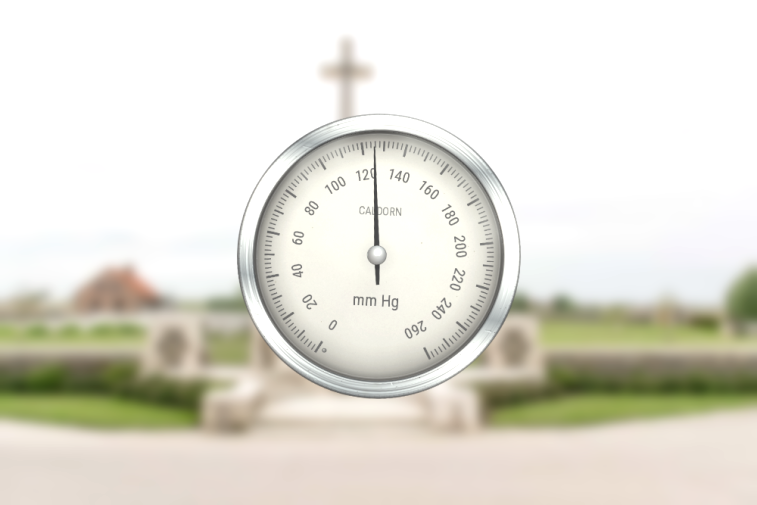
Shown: **126** mmHg
